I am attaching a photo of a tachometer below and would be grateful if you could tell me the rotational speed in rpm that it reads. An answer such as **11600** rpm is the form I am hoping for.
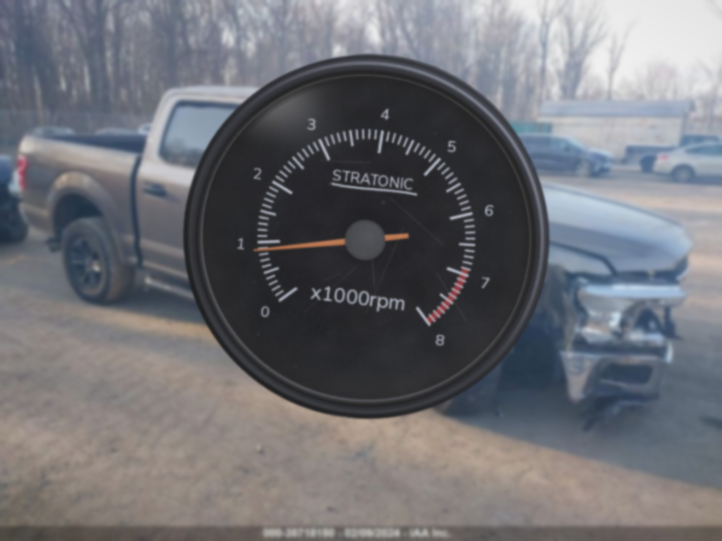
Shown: **900** rpm
